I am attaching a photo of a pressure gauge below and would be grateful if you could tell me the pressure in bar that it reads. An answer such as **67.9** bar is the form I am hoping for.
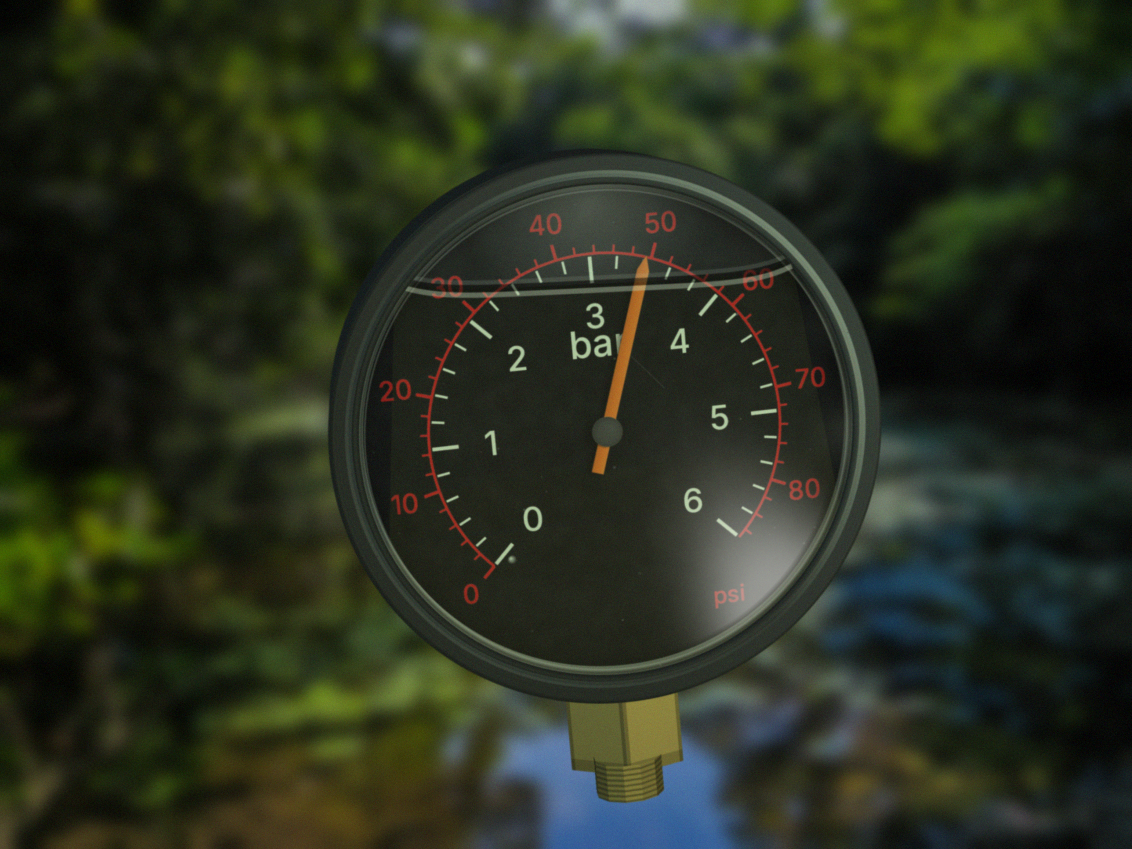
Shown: **3.4** bar
